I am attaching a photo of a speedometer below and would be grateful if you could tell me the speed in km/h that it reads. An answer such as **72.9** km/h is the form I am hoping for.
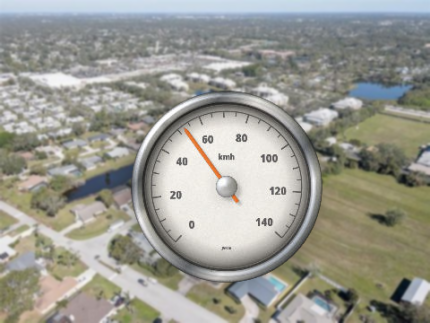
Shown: **52.5** km/h
